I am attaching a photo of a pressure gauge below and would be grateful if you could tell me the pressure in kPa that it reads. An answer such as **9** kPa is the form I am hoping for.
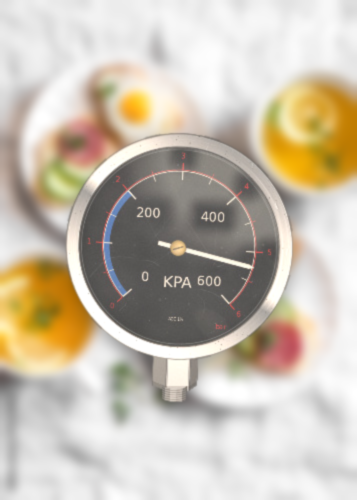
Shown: **525** kPa
